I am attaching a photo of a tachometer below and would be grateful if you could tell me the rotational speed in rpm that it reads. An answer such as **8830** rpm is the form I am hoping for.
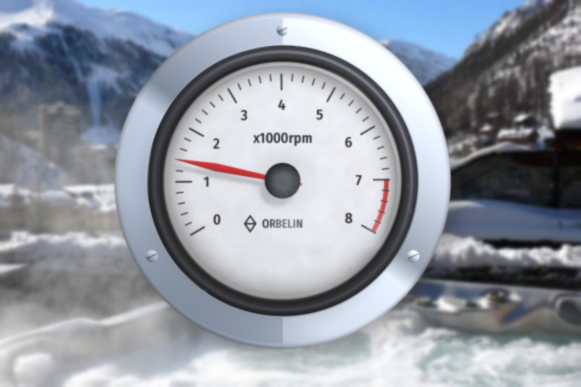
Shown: **1400** rpm
